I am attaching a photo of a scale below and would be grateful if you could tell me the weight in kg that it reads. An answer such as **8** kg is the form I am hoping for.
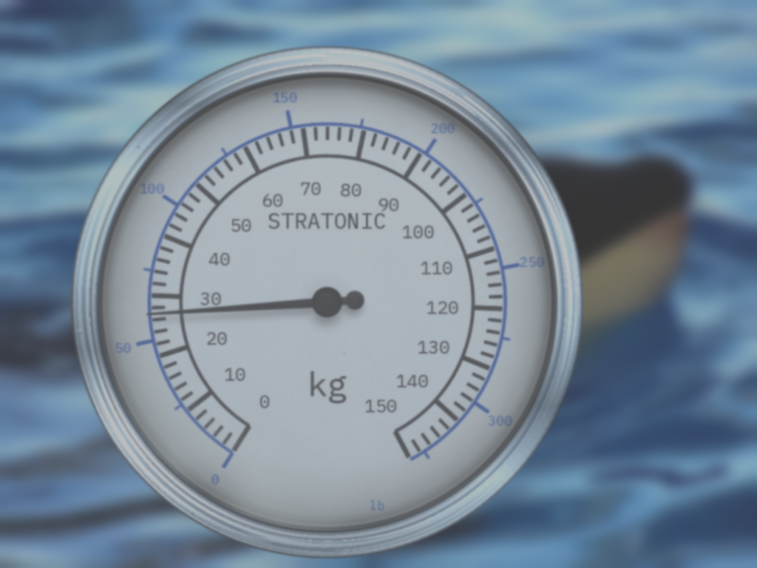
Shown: **27** kg
